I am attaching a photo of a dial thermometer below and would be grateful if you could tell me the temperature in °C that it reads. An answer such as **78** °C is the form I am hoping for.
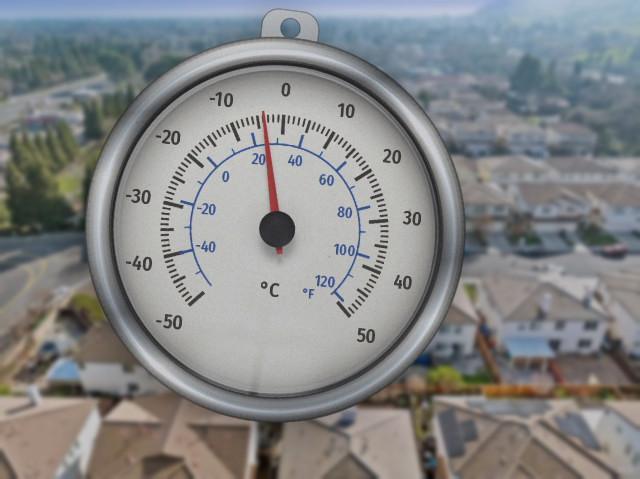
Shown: **-4** °C
